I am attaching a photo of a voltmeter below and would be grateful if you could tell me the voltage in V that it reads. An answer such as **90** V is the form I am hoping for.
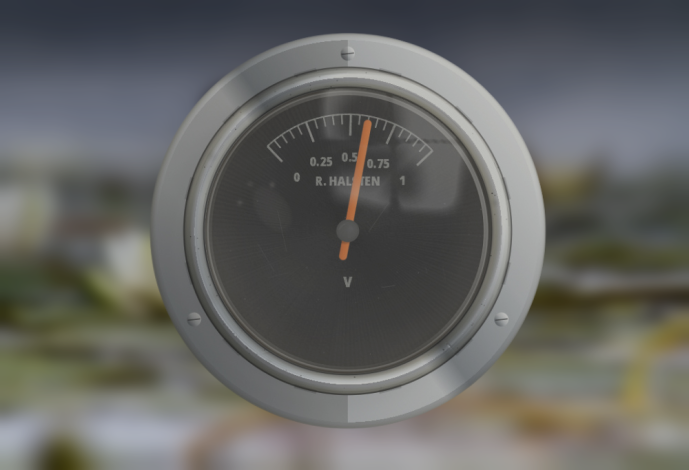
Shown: **0.6** V
